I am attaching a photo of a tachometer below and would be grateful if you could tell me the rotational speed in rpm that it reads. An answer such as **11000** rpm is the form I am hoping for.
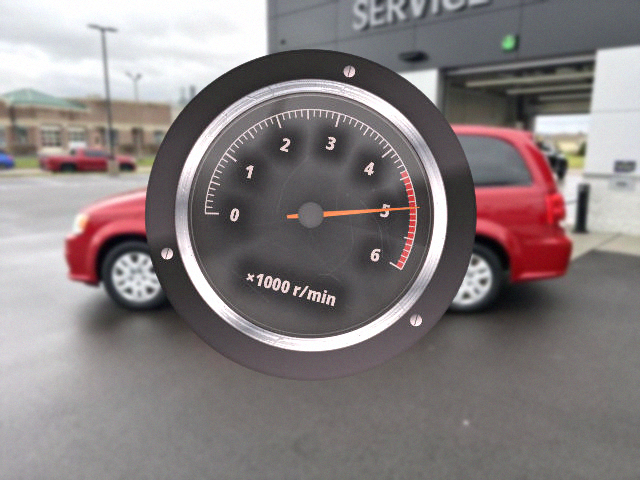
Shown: **5000** rpm
